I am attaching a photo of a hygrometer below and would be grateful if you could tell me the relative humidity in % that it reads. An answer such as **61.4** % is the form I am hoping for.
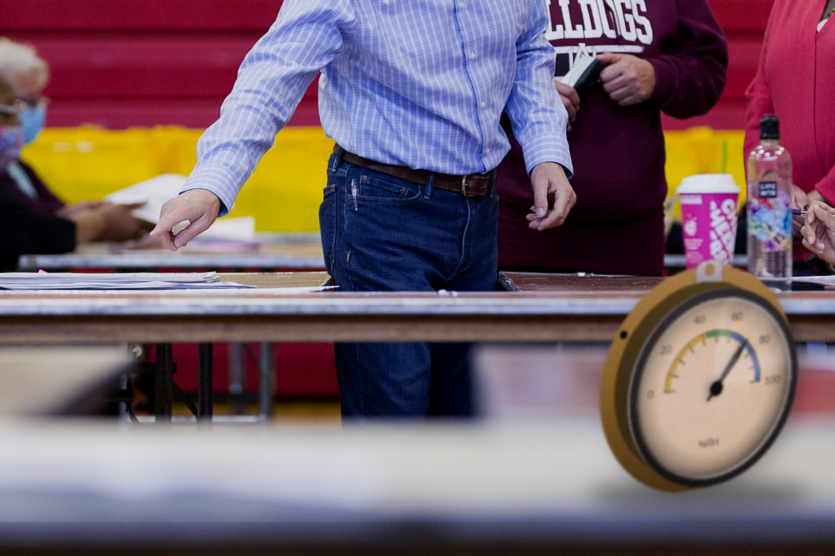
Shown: **70** %
